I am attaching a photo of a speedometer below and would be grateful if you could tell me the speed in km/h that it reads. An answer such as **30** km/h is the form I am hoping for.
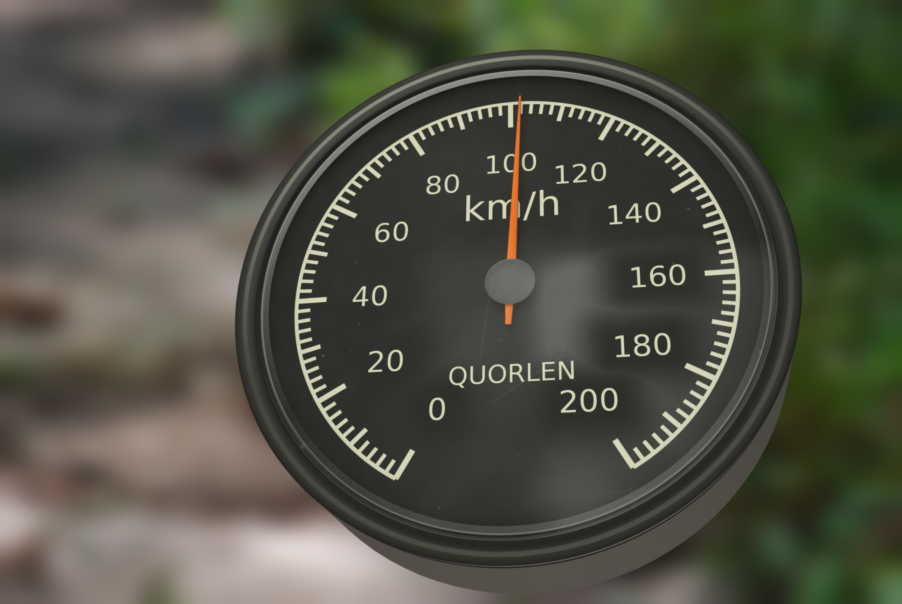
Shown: **102** km/h
